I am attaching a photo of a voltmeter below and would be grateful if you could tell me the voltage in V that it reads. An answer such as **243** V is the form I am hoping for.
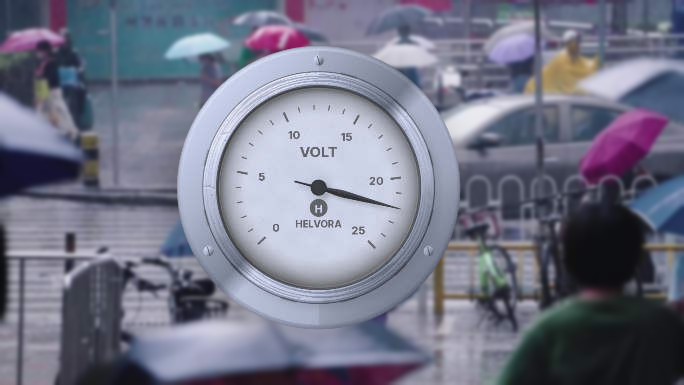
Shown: **22** V
